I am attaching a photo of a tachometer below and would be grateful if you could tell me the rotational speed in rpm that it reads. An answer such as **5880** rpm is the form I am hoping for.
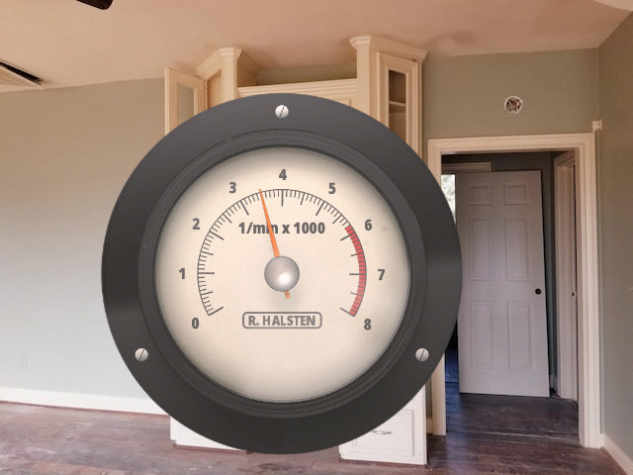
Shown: **3500** rpm
